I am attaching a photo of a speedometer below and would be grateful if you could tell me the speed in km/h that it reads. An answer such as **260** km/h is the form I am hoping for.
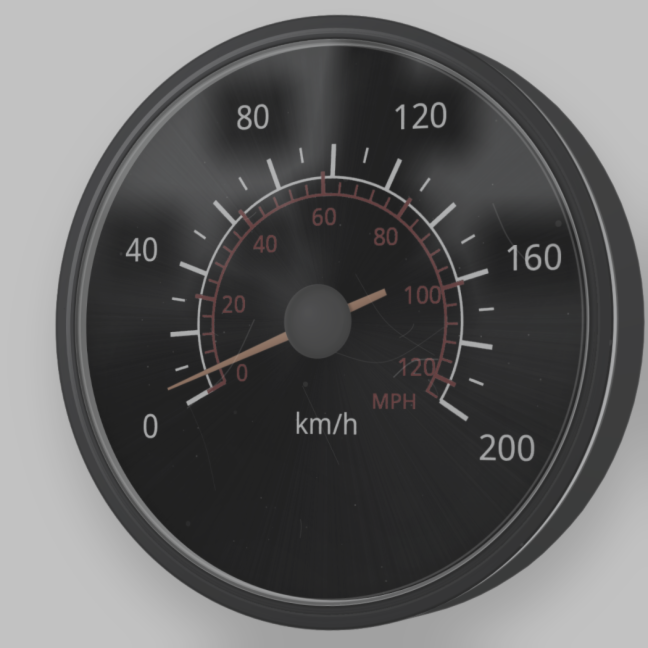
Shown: **5** km/h
